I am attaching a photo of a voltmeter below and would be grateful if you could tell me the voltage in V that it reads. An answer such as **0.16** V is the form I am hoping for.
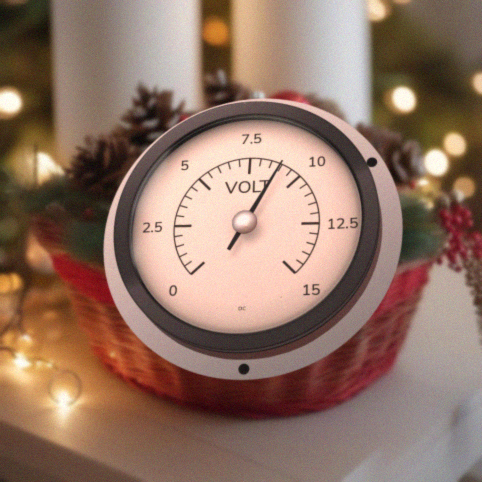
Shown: **9** V
